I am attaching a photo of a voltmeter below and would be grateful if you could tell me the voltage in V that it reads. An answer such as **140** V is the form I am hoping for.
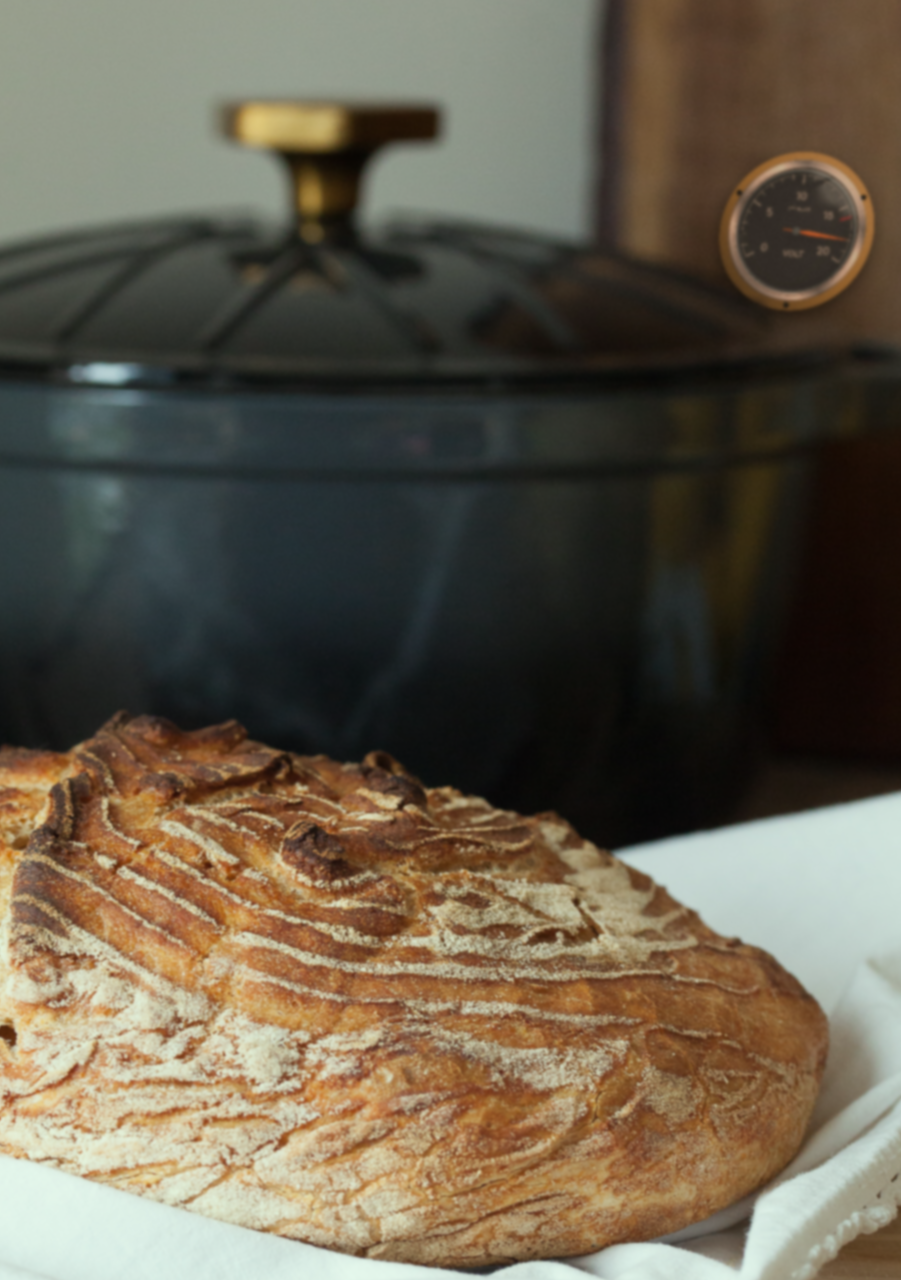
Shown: **18** V
